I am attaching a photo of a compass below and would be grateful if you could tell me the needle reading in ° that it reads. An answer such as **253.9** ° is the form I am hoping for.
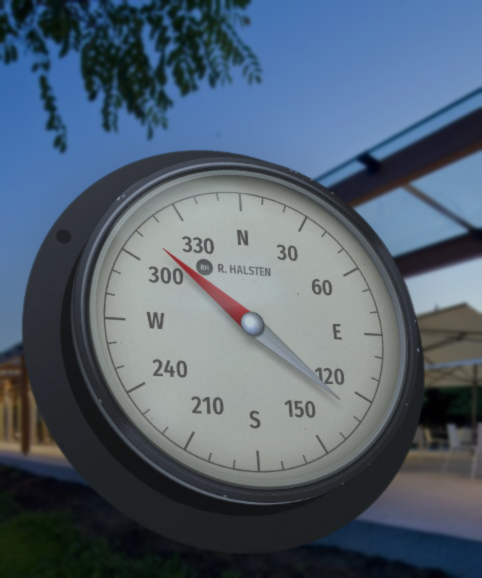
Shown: **310** °
